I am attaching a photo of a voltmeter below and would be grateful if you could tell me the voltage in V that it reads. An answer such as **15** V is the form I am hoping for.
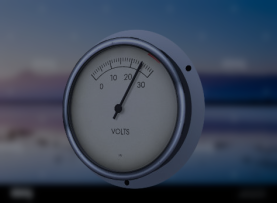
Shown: **25** V
